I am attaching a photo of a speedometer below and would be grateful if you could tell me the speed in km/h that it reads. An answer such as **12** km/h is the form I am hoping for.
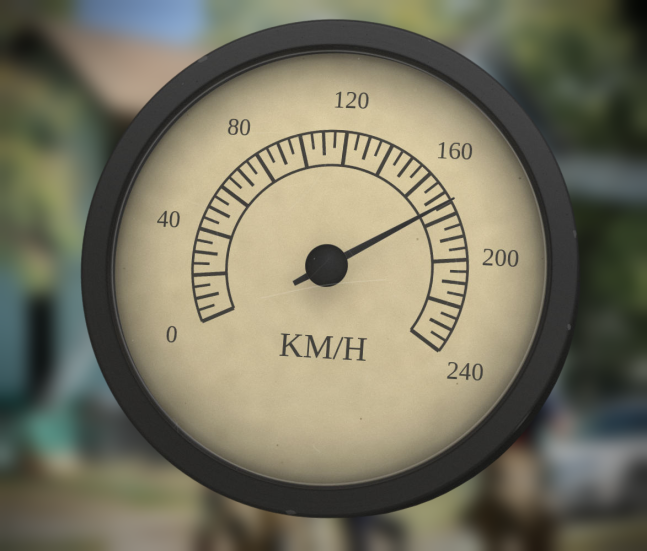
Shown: **175** km/h
